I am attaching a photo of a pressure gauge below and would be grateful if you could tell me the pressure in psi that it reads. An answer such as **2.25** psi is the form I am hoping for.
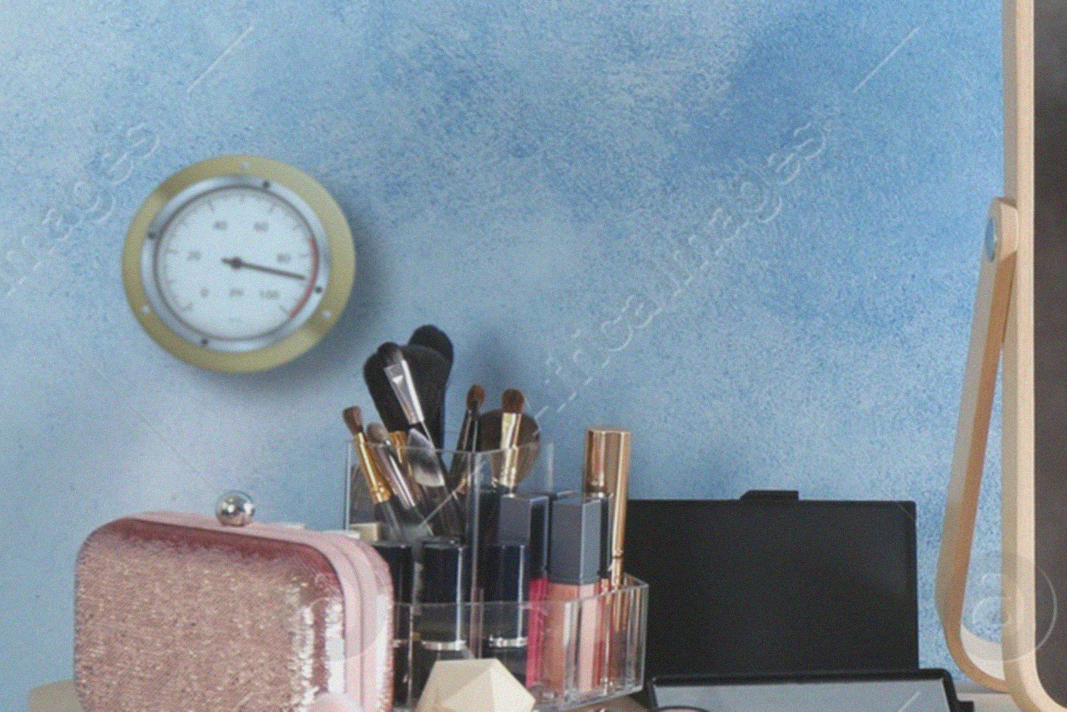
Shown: **87.5** psi
